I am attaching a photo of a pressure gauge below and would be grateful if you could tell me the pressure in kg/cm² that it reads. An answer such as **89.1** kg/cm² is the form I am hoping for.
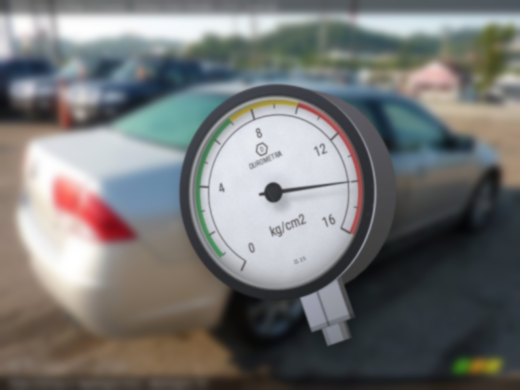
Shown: **14** kg/cm²
